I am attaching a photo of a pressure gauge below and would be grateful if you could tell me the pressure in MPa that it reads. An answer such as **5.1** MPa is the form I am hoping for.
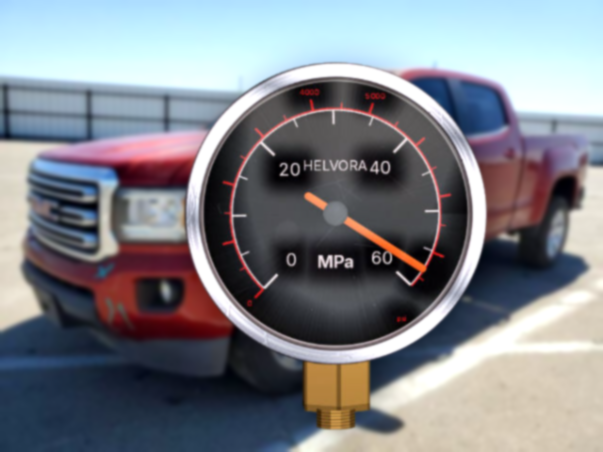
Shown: **57.5** MPa
